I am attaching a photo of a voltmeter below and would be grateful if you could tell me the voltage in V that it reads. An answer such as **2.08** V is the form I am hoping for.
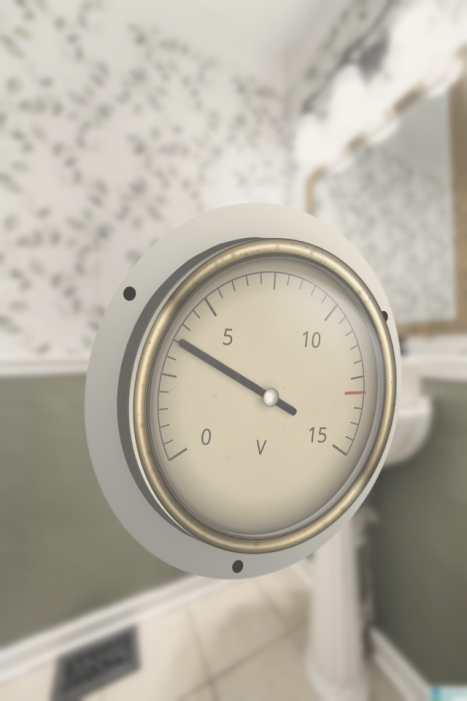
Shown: **3.5** V
